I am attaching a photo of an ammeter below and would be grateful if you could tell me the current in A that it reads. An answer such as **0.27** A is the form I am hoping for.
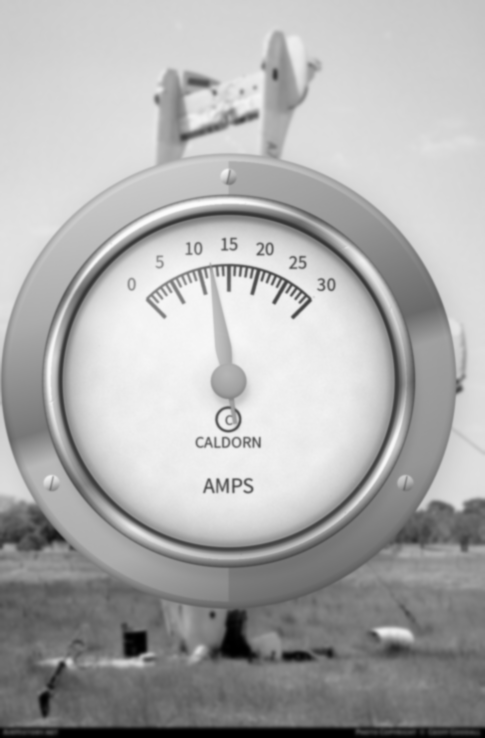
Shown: **12** A
